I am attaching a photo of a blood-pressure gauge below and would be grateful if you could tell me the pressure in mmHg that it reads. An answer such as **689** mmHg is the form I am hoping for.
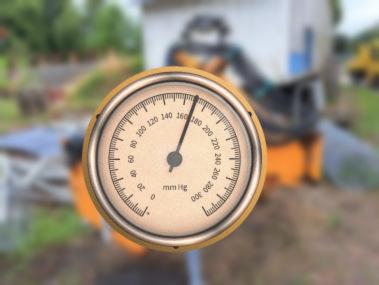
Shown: **170** mmHg
